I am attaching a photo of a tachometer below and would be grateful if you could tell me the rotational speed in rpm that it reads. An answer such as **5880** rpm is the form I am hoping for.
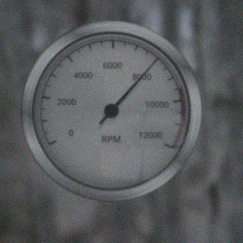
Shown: **8000** rpm
